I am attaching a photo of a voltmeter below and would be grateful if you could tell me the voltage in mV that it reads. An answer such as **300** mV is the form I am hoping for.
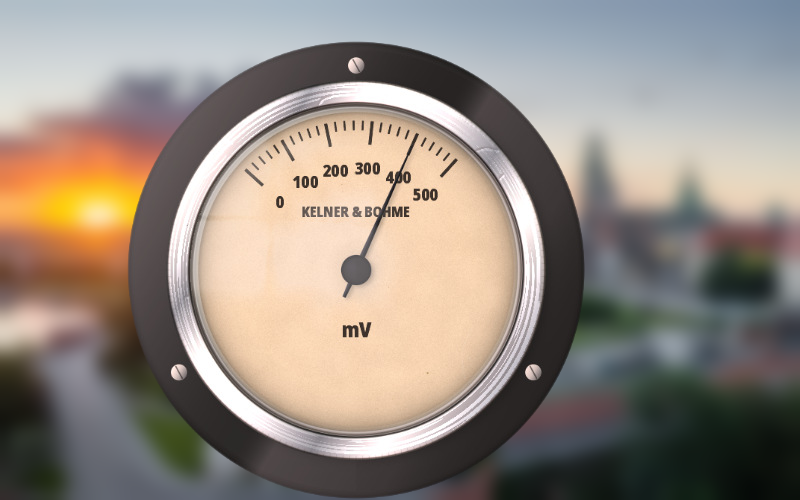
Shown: **400** mV
